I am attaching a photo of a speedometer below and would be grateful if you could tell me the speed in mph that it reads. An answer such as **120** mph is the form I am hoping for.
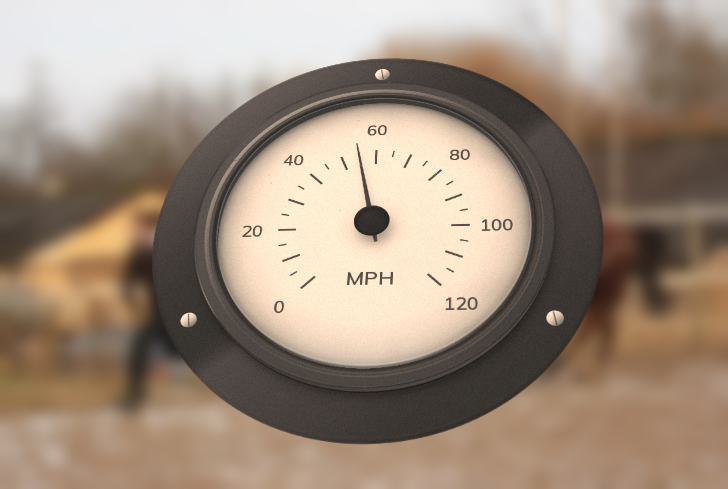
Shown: **55** mph
